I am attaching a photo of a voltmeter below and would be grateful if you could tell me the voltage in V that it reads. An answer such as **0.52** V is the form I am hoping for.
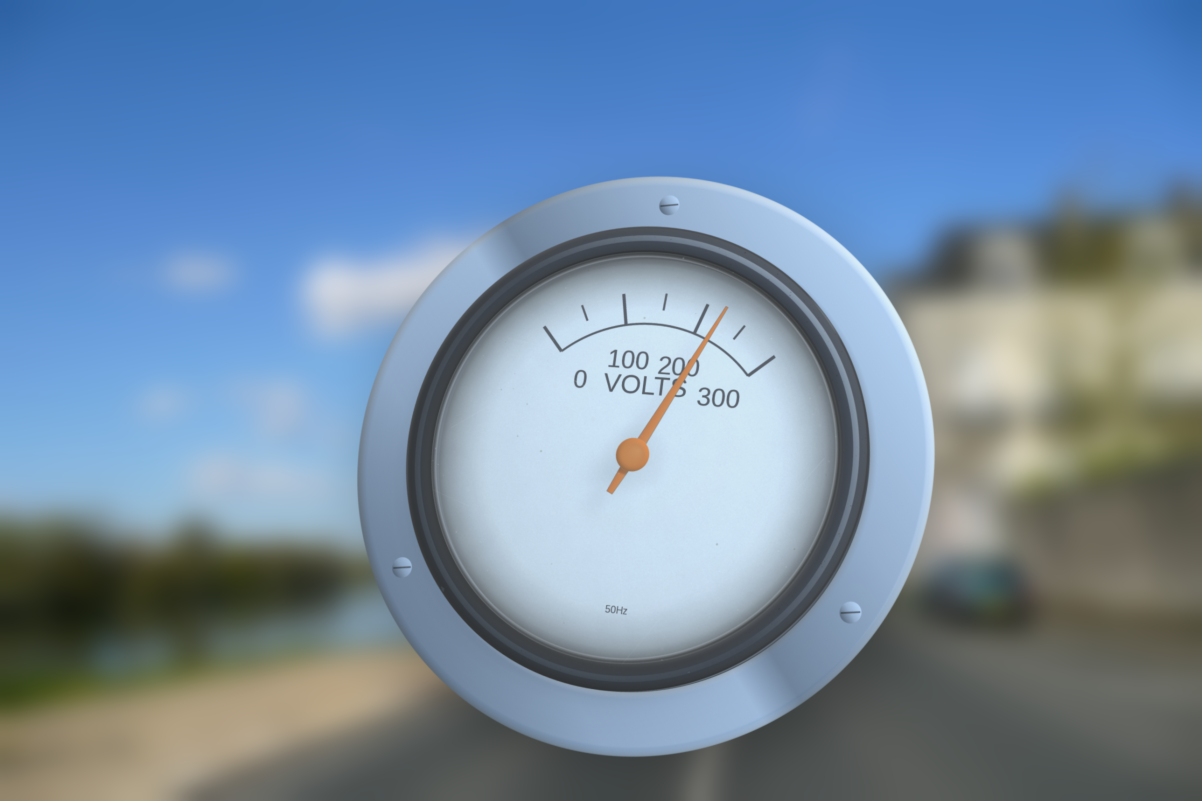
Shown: **225** V
